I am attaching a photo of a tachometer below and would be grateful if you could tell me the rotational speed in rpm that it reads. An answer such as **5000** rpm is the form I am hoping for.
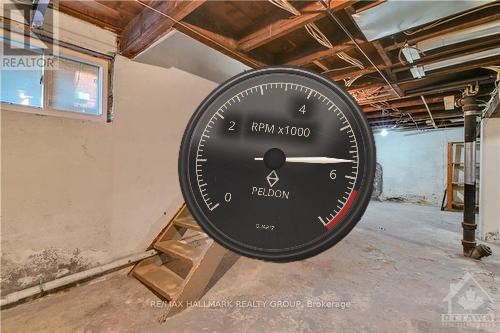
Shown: **5700** rpm
